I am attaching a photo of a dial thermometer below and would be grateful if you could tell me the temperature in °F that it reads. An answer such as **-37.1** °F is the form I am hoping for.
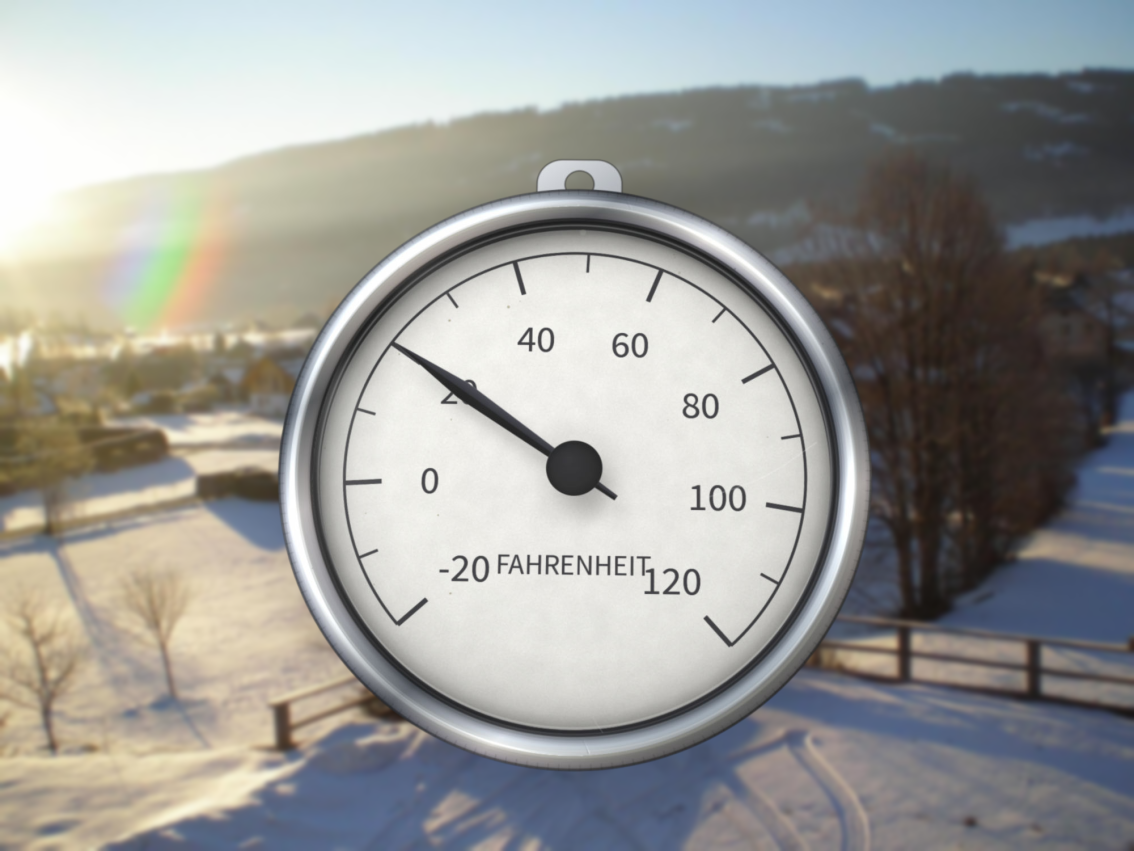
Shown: **20** °F
